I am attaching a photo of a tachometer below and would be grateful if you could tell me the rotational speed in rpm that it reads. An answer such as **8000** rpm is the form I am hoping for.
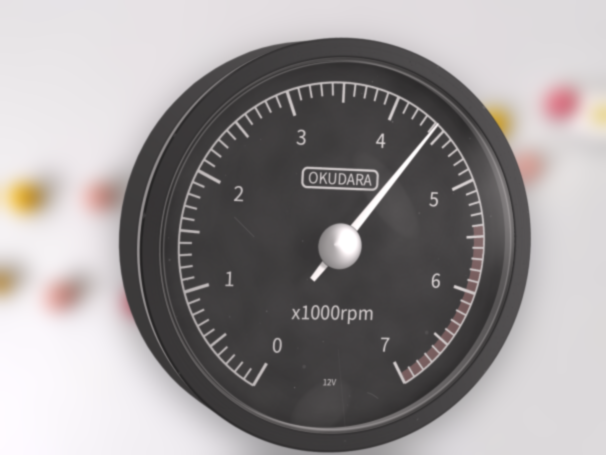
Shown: **4400** rpm
